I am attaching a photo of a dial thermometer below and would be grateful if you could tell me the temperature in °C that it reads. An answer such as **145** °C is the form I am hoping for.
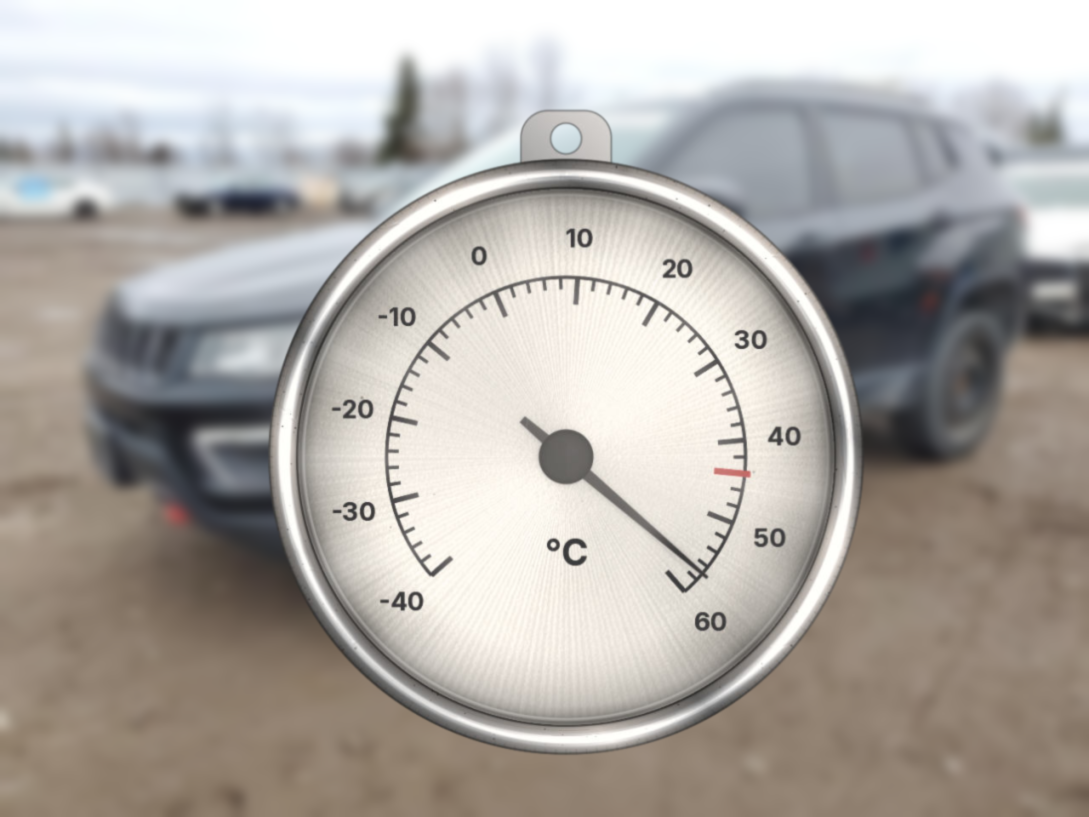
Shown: **57** °C
